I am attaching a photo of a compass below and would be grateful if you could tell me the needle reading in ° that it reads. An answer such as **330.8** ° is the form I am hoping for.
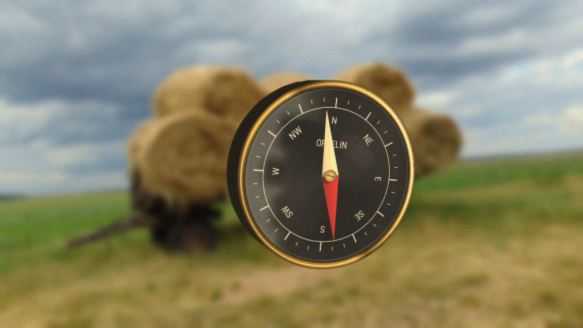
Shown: **170** °
